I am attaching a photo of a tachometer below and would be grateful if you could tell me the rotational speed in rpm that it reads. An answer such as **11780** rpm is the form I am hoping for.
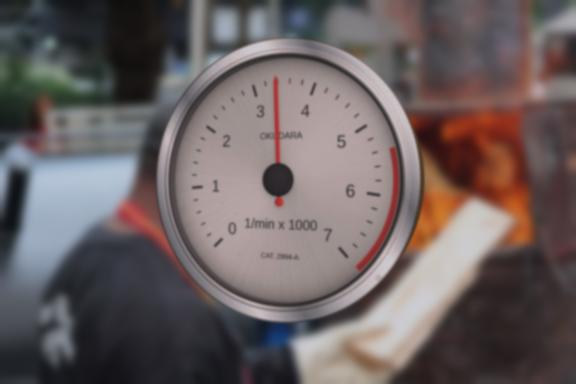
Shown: **3400** rpm
